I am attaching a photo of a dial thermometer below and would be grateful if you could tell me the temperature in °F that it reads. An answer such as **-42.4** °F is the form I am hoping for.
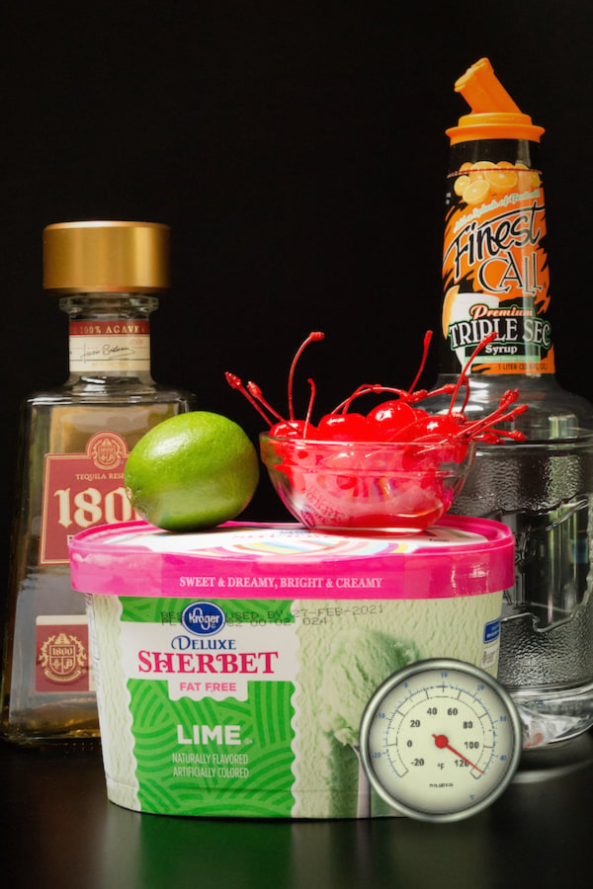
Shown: **115** °F
